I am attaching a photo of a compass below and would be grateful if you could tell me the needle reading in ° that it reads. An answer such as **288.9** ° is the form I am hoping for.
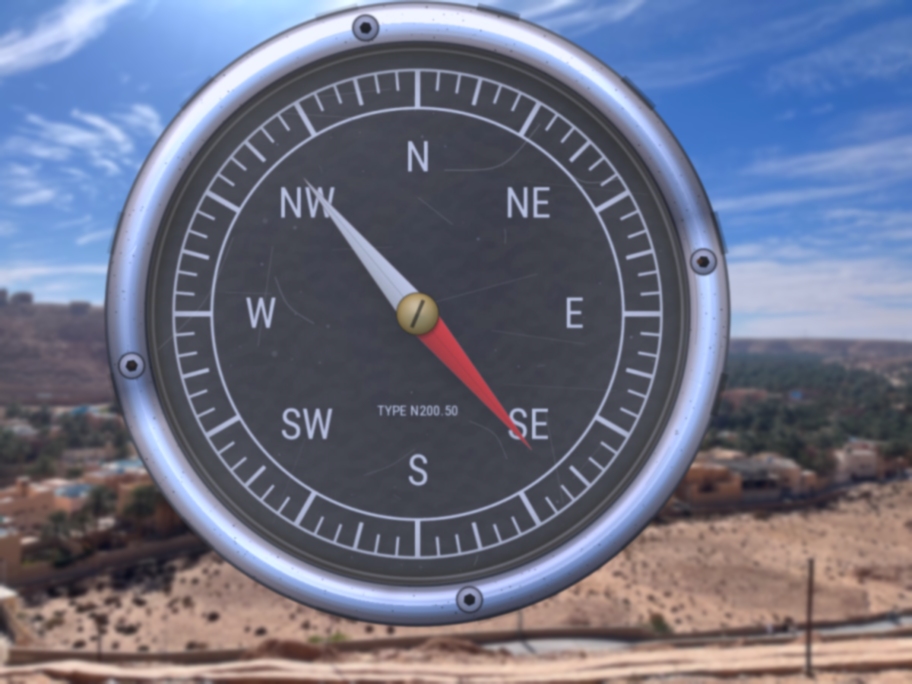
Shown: **140** °
